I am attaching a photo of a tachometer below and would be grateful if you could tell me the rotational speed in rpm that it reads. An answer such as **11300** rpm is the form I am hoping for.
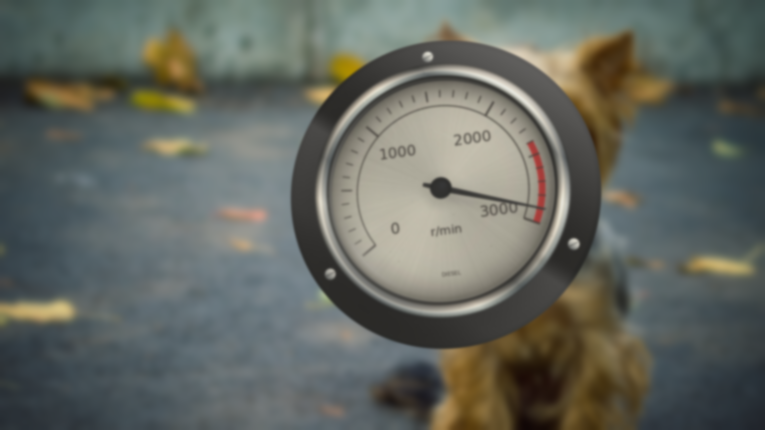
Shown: **2900** rpm
